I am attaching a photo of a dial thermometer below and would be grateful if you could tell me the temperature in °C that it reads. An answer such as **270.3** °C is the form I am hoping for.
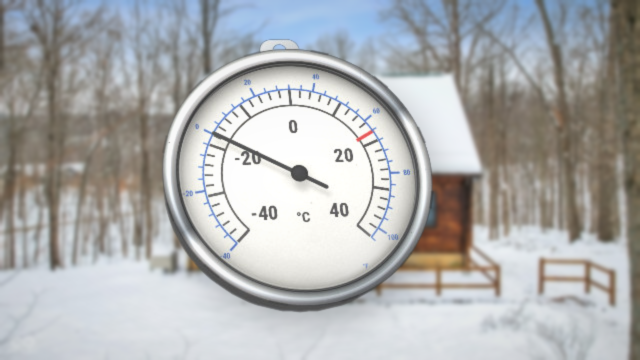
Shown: **-18** °C
